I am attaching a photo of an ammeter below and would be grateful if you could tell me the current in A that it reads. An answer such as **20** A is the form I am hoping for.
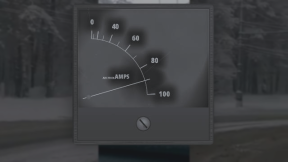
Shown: **90** A
